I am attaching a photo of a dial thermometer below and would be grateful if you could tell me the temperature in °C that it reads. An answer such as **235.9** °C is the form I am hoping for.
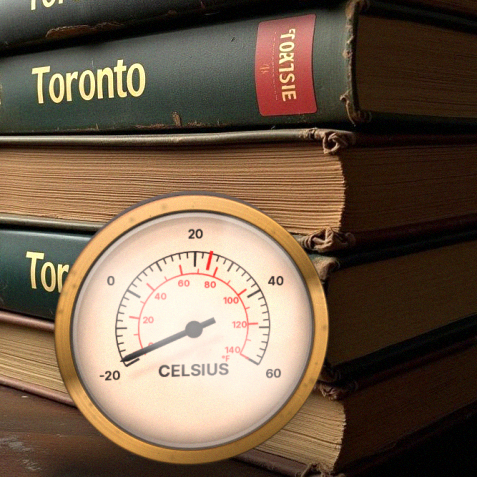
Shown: **-18** °C
